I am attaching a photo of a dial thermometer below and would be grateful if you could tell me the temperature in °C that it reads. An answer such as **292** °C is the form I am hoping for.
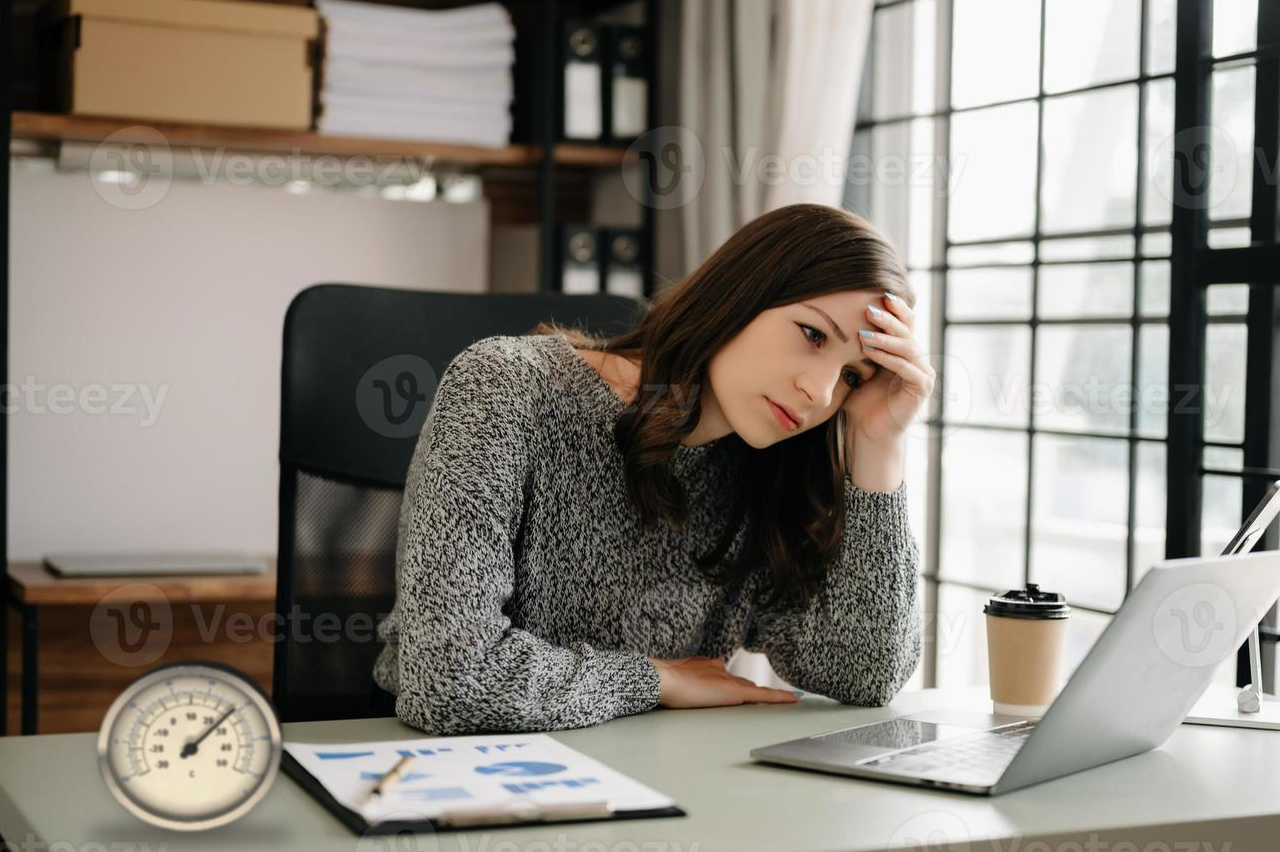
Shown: **25** °C
